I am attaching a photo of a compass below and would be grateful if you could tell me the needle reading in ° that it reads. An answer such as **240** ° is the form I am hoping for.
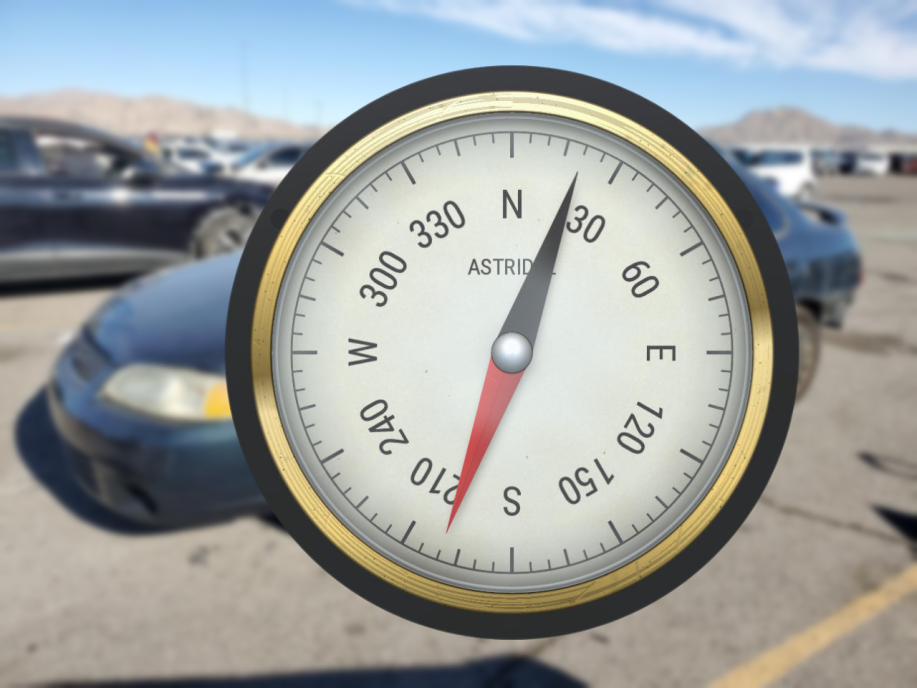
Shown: **200** °
